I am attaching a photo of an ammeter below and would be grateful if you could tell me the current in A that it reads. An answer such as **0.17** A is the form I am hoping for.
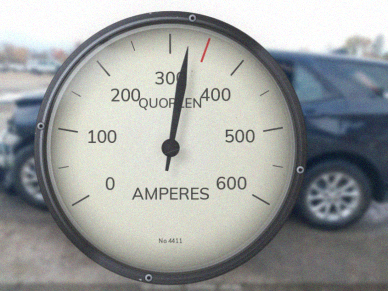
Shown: **325** A
